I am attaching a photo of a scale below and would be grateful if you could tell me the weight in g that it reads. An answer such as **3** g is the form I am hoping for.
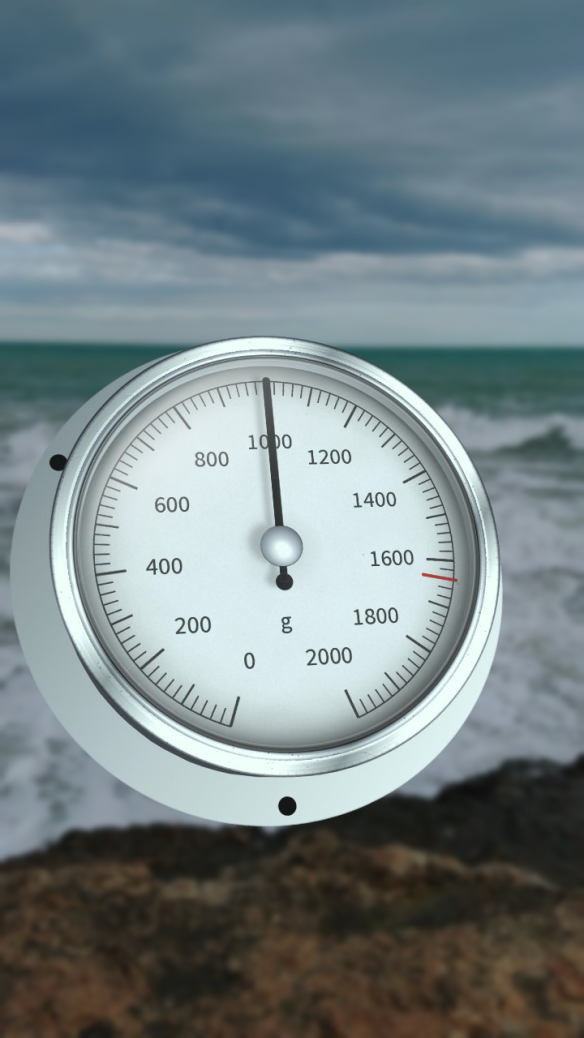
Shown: **1000** g
